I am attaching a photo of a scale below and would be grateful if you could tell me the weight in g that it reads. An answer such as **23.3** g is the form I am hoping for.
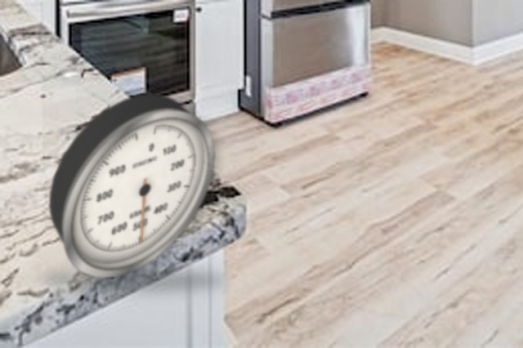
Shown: **500** g
